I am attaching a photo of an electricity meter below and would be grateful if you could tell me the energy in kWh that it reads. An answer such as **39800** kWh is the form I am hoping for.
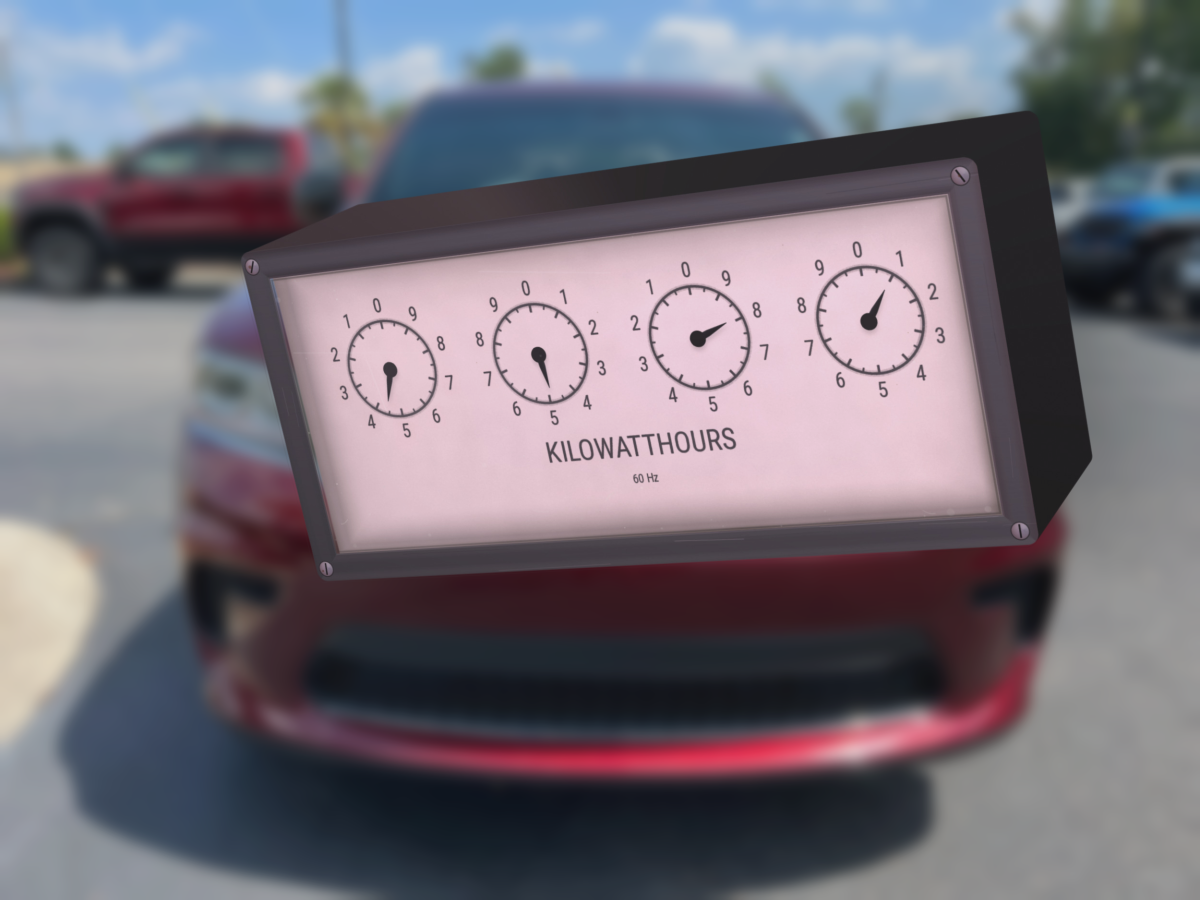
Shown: **4481** kWh
